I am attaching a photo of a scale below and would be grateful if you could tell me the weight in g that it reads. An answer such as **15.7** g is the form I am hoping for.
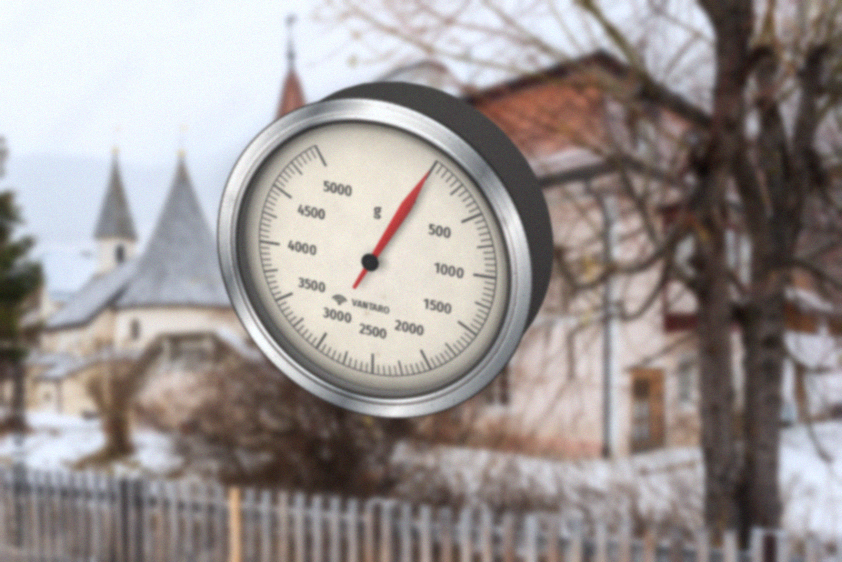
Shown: **0** g
